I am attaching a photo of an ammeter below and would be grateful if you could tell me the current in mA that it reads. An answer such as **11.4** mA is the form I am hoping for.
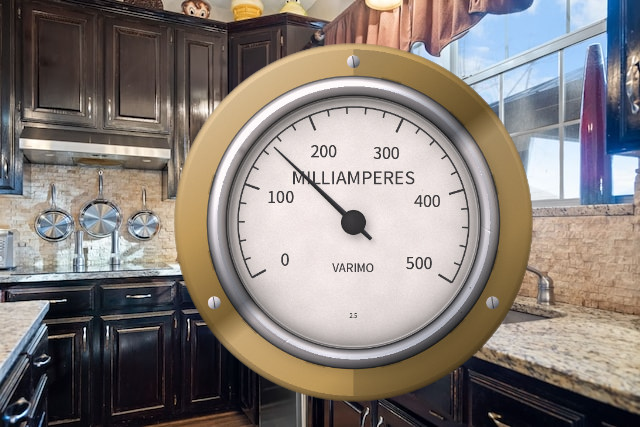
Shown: **150** mA
